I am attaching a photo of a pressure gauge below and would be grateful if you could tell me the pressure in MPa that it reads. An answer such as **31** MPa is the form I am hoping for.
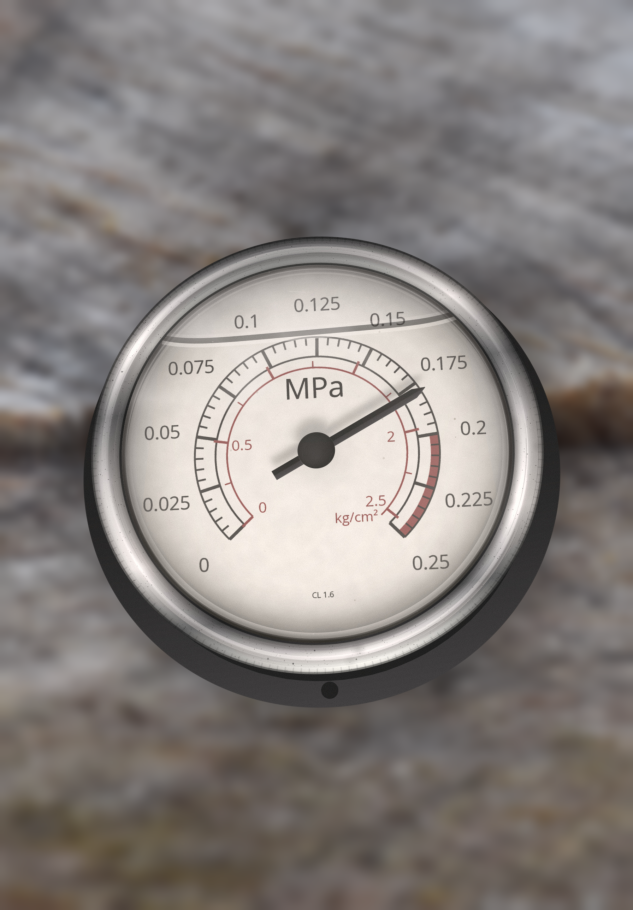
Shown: **0.18** MPa
